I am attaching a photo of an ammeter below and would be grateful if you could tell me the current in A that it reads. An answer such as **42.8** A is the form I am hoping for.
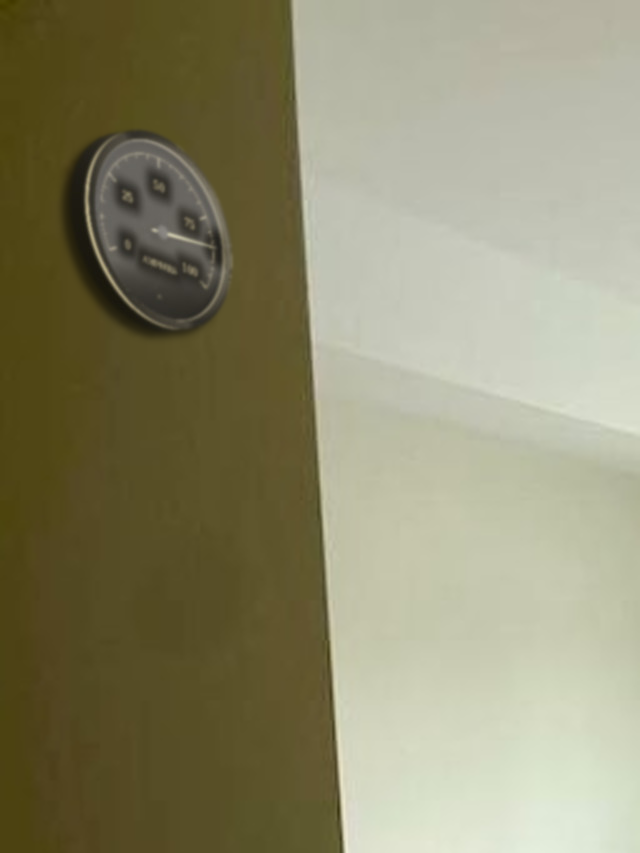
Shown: **85** A
